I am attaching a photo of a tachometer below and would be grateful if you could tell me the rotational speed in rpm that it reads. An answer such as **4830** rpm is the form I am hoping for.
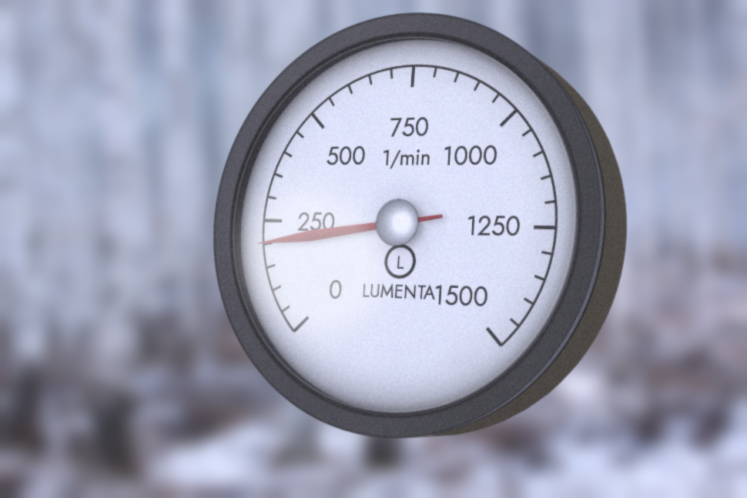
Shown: **200** rpm
